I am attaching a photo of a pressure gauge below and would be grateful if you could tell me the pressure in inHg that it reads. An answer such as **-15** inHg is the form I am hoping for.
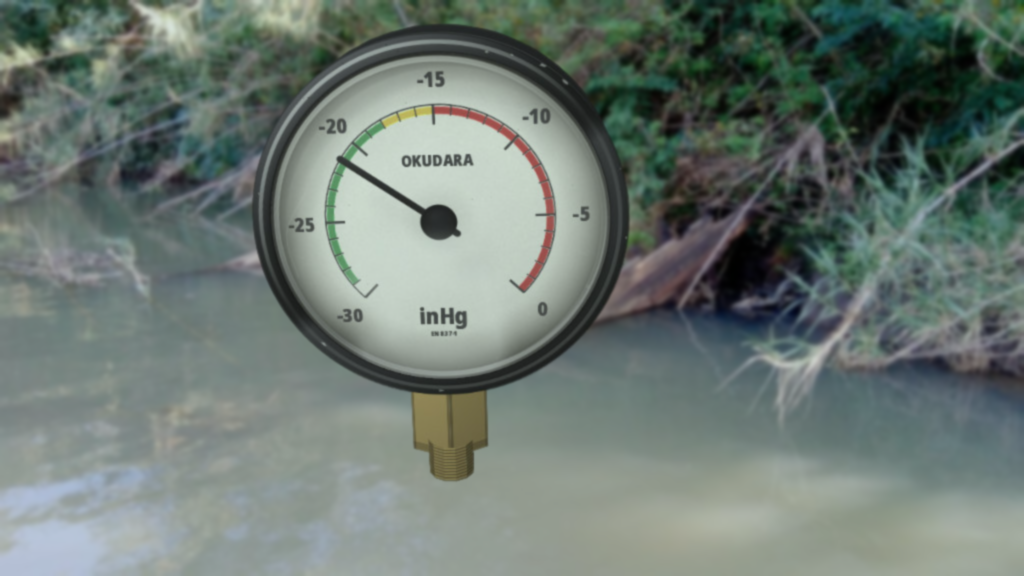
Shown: **-21** inHg
